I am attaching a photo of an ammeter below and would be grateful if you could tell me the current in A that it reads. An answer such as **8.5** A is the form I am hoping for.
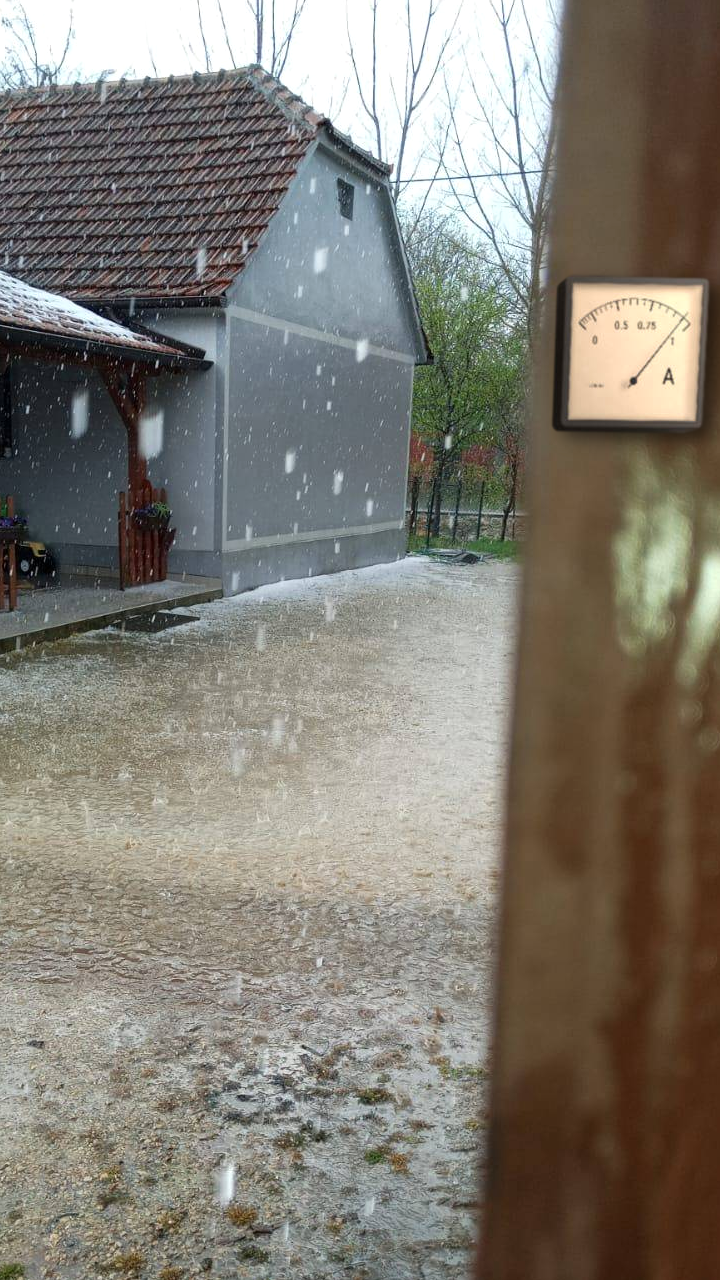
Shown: **0.95** A
